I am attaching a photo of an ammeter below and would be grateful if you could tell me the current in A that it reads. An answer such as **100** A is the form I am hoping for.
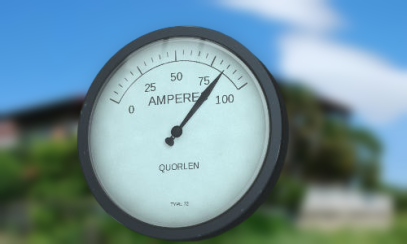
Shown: **85** A
